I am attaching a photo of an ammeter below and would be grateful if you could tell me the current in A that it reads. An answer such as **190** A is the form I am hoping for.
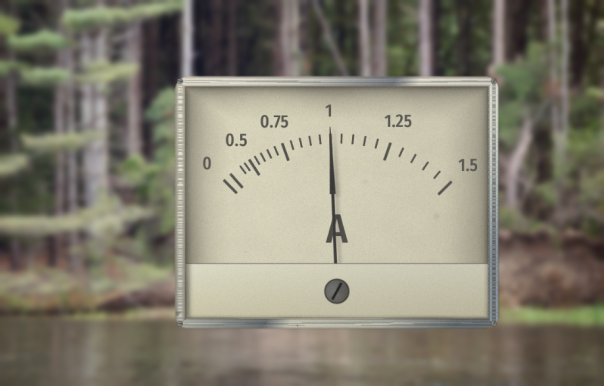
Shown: **1** A
